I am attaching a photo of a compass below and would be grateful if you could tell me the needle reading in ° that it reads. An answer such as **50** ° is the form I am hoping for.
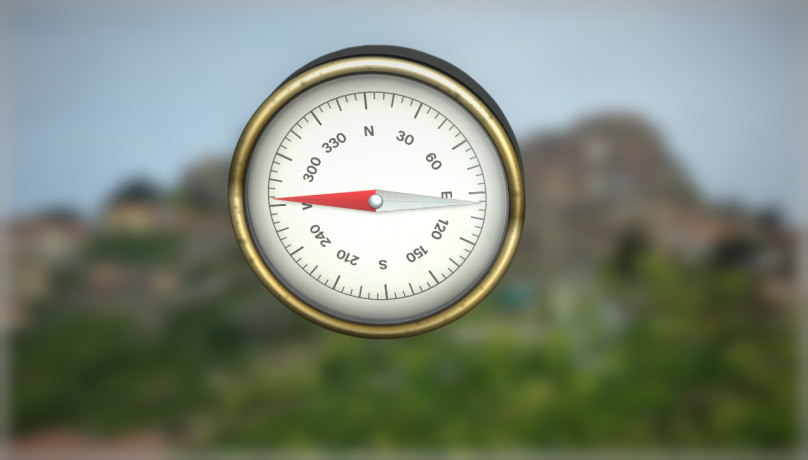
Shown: **275** °
